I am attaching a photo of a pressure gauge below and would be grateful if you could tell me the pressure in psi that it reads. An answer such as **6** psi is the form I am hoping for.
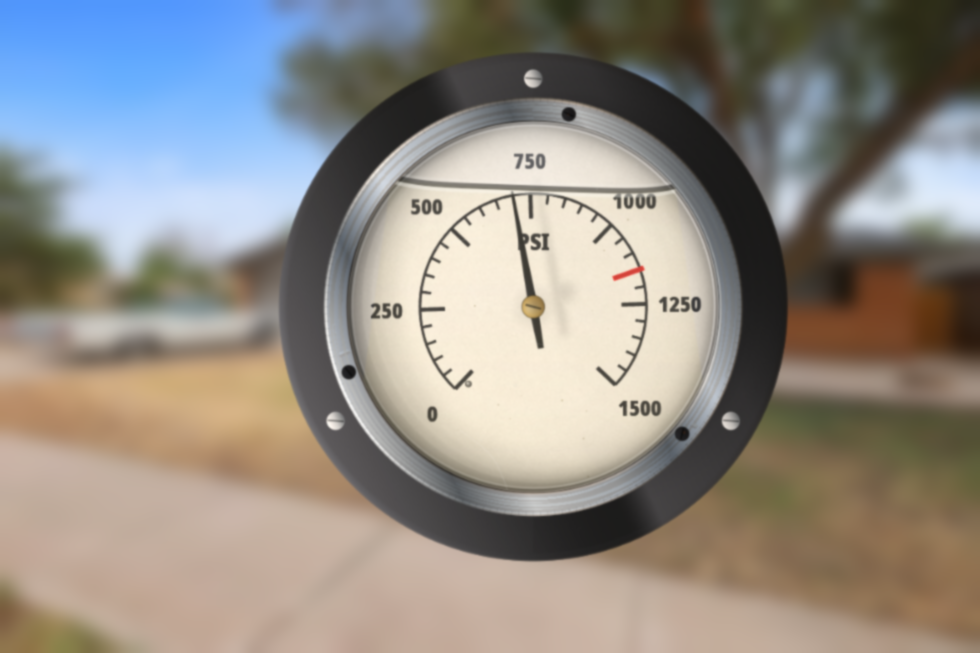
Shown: **700** psi
